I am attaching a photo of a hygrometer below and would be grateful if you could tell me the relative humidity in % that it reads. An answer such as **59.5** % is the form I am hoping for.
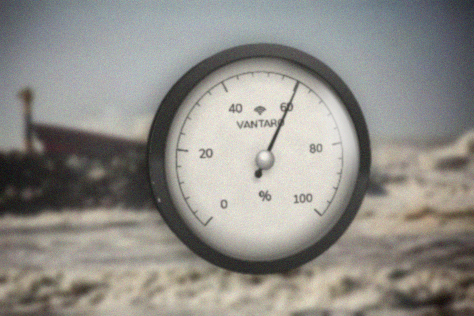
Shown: **60** %
